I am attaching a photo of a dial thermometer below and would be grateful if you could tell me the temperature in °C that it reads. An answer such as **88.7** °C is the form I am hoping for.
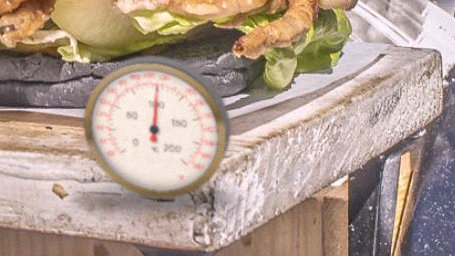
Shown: **100** °C
